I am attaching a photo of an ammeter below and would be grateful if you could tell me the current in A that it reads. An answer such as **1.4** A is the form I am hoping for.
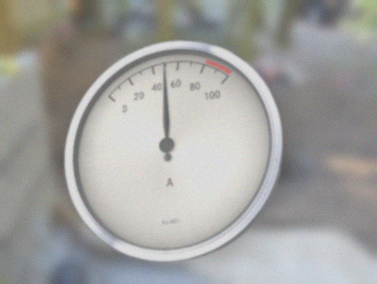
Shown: **50** A
